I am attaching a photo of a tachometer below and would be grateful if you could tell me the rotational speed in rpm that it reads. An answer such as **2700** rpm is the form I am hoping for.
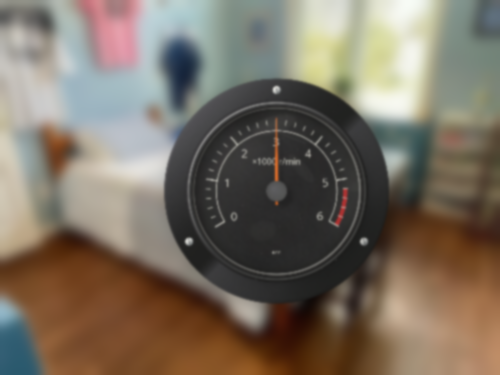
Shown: **3000** rpm
